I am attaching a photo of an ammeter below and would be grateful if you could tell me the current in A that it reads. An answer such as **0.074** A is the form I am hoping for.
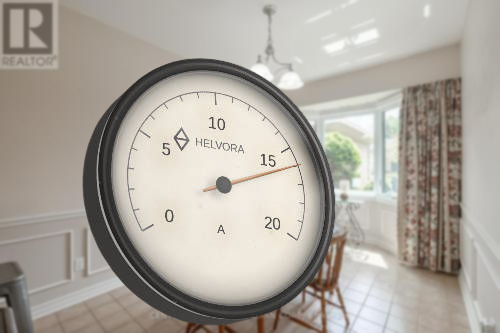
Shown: **16** A
